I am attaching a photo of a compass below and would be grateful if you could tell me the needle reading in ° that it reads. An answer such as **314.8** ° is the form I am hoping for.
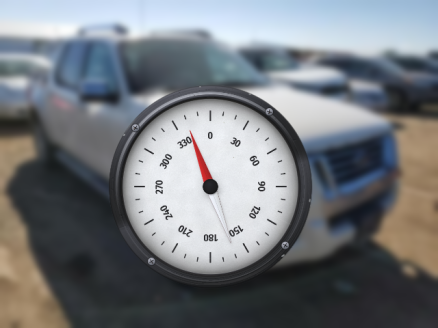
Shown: **340** °
